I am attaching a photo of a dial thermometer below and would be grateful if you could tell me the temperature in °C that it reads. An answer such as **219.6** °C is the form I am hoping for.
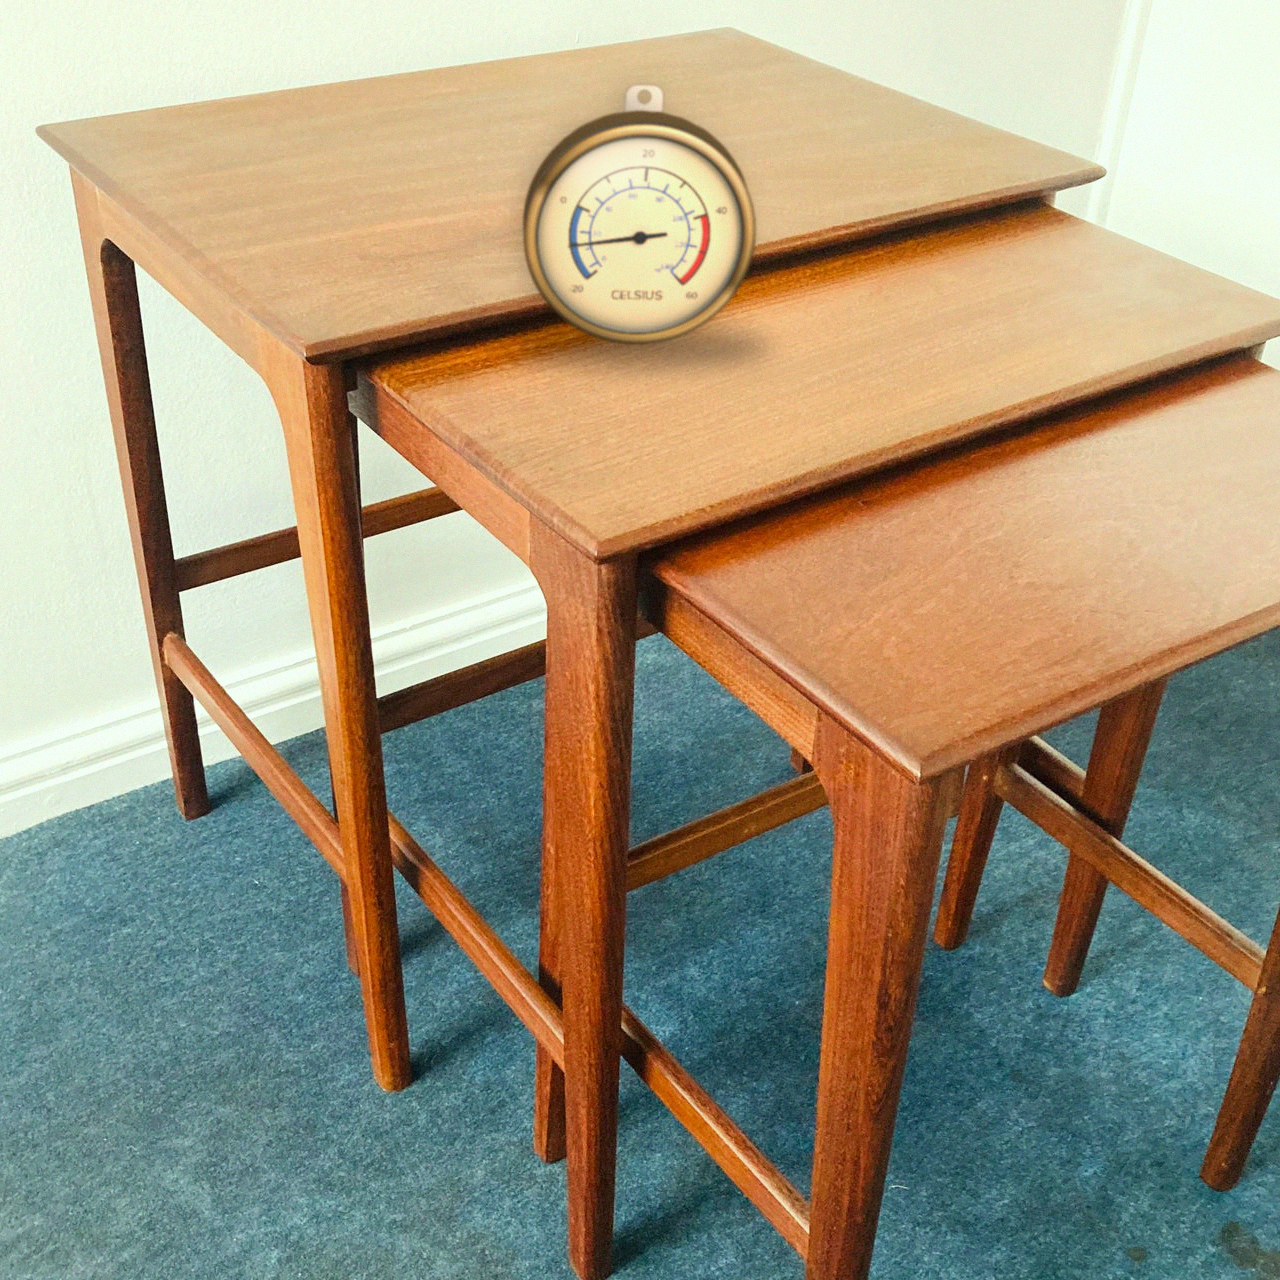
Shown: **-10** °C
